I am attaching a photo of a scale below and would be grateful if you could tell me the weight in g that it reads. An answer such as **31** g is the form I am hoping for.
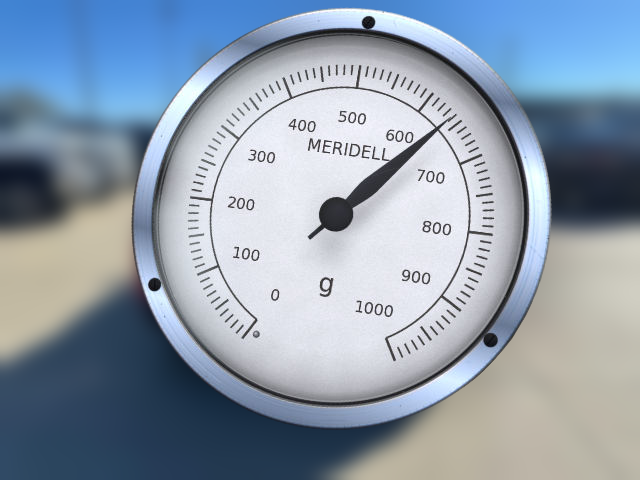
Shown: **640** g
